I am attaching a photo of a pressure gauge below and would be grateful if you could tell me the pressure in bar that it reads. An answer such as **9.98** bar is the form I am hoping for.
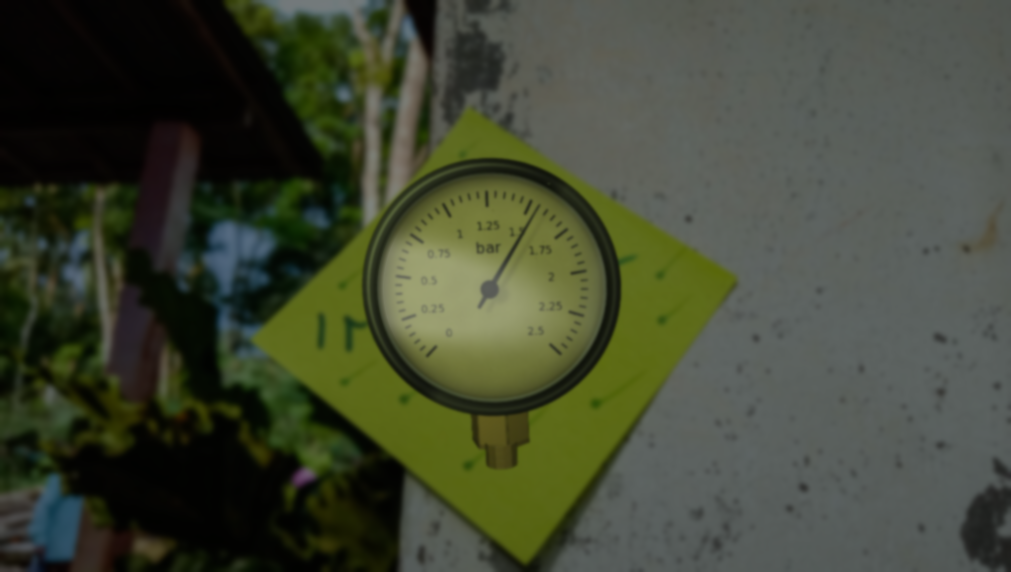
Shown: **1.55** bar
